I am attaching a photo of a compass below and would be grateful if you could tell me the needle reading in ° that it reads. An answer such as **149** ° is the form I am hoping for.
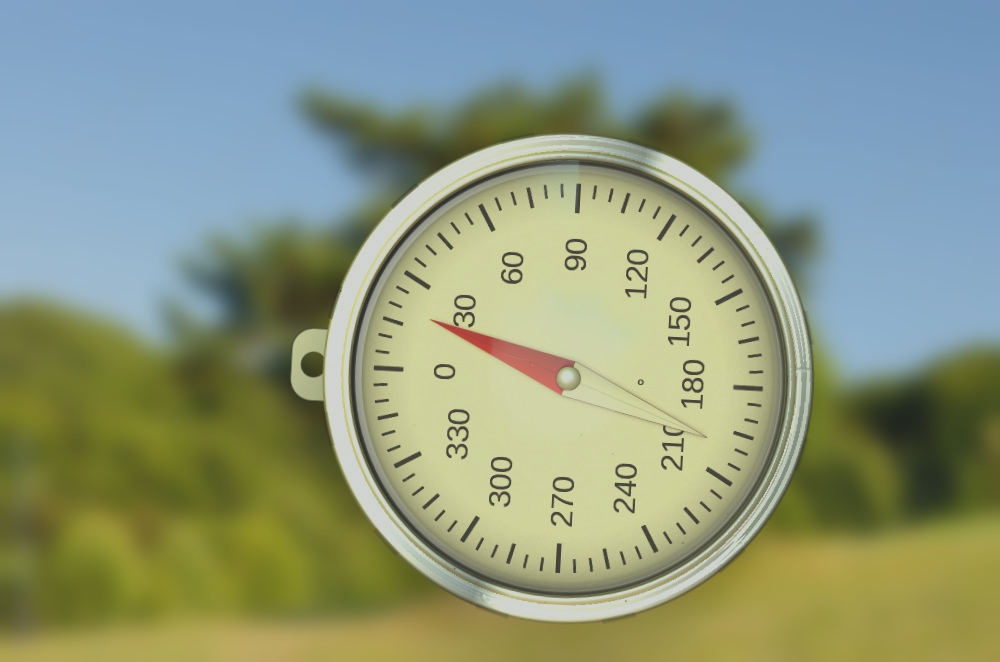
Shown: **20** °
